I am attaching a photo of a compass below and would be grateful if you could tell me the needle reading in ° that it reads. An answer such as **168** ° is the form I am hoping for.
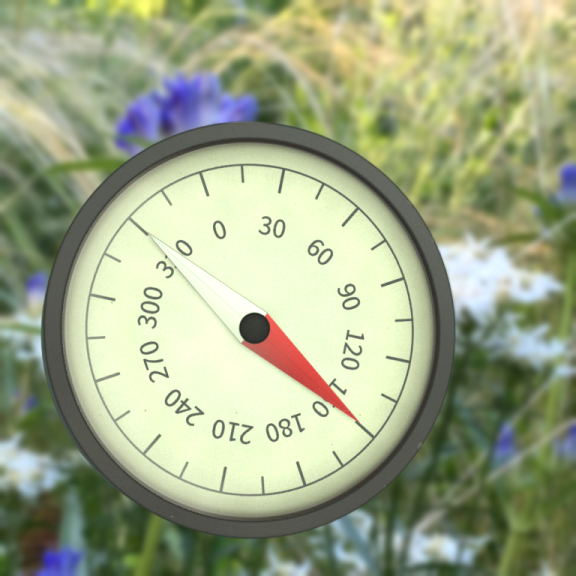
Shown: **150** °
